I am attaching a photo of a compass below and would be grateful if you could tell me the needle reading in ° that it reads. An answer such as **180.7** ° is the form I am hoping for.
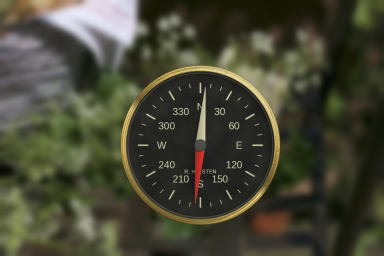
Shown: **185** °
